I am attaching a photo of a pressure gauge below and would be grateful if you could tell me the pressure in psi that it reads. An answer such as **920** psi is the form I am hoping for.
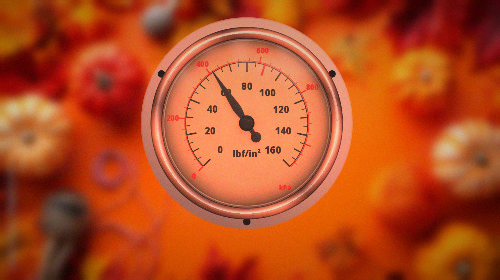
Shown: **60** psi
